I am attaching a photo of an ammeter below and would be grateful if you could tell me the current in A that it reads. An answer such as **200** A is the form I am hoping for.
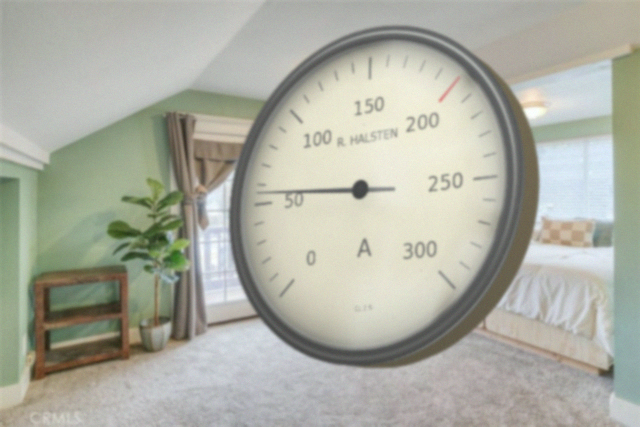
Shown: **55** A
